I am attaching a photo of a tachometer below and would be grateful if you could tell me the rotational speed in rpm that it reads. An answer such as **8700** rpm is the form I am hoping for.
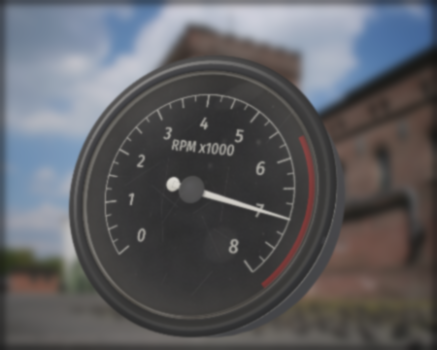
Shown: **7000** rpm
